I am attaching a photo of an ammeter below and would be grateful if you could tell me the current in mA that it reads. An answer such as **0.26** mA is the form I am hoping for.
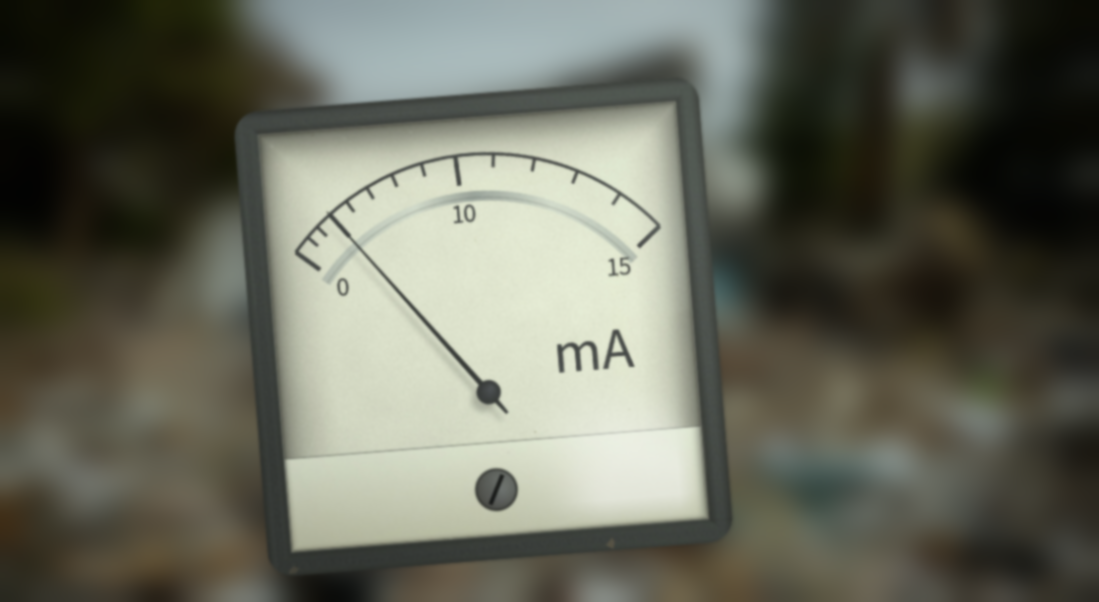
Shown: **5** mA
